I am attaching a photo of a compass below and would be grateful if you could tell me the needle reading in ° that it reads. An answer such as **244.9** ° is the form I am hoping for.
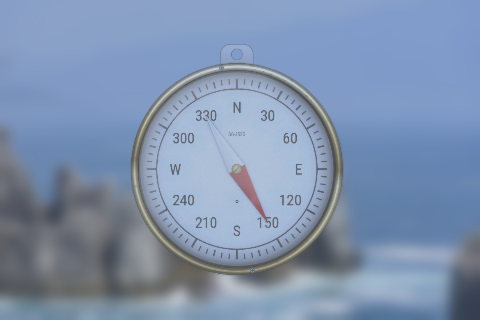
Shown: **150** °
